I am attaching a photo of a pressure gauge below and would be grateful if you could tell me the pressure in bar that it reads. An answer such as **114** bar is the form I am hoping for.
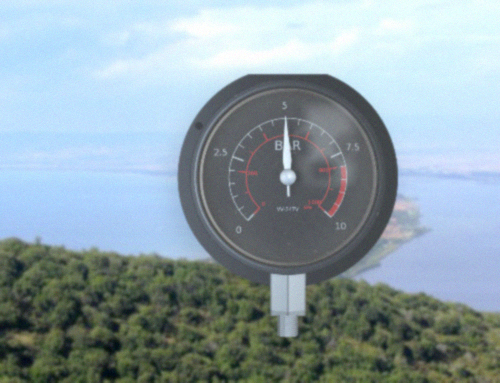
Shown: **5** bar
